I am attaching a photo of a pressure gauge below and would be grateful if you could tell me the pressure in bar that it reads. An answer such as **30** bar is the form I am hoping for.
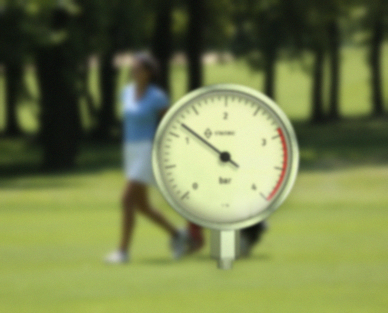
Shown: **1.2** bar
